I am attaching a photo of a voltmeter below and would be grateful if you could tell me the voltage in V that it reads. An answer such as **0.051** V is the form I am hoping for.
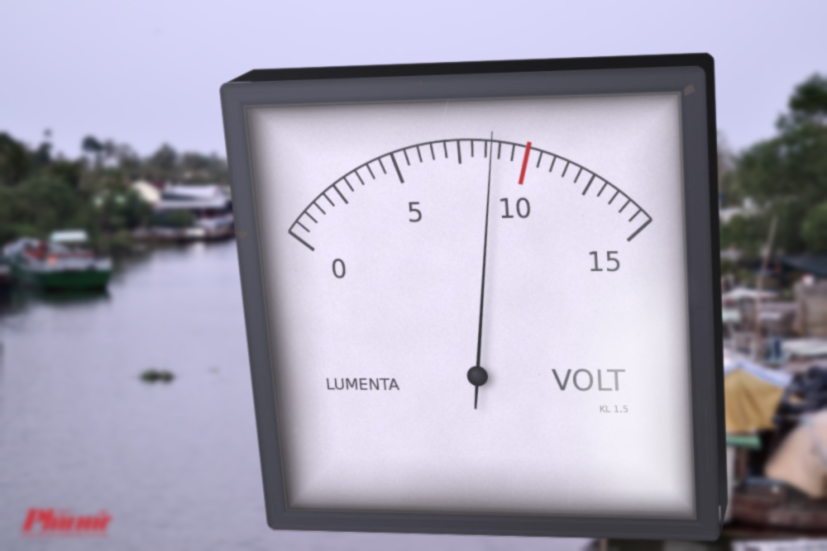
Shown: **8.75** V
